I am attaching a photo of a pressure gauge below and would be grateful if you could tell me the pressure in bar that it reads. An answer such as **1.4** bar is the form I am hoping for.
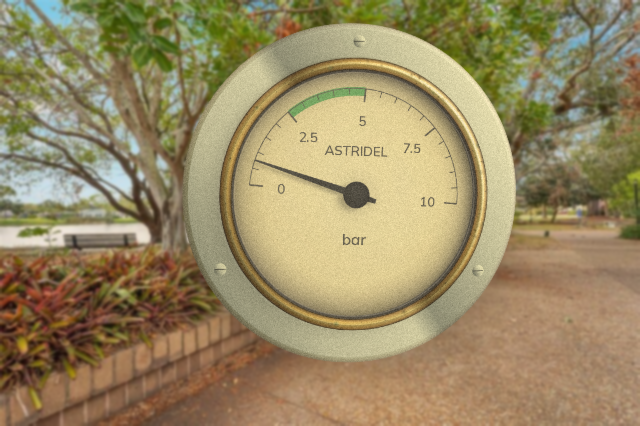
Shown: **0.75** bar
